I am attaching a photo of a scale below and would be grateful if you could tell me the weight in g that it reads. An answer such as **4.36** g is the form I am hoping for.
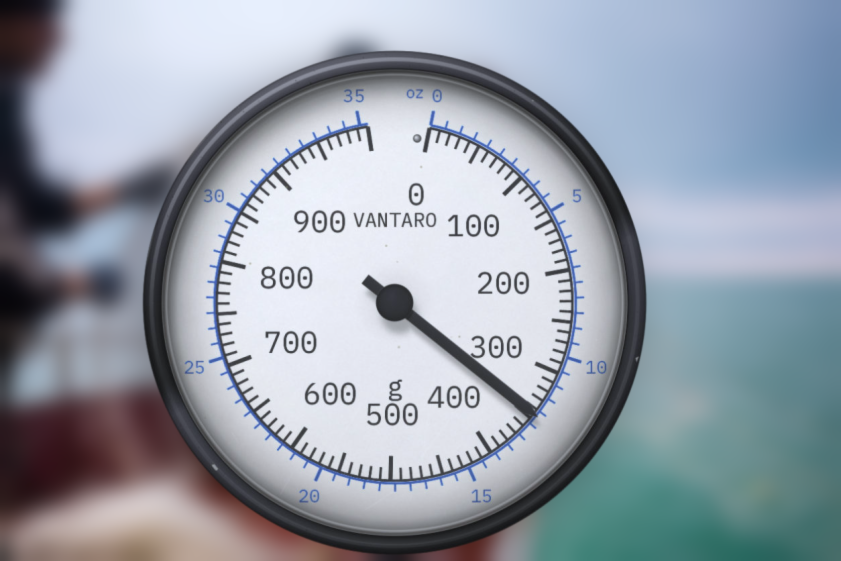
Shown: **345** g
